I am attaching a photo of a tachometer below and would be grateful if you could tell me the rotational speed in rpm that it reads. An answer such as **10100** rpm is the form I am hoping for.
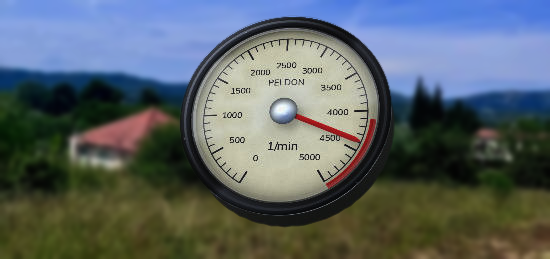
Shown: **4400** rpm
